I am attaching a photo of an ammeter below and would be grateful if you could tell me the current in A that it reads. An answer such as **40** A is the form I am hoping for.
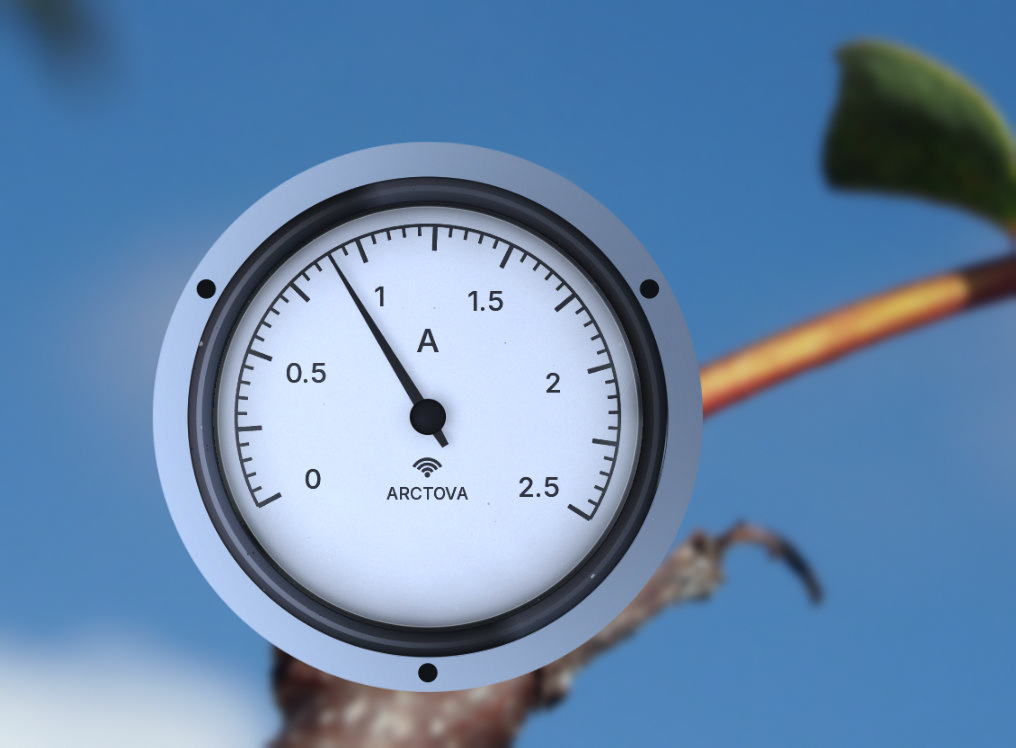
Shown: **0.9** A
